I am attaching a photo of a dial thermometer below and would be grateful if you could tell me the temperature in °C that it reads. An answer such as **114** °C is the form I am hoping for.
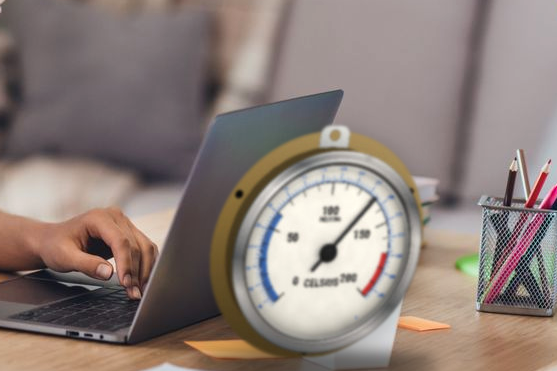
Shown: **130** °C
